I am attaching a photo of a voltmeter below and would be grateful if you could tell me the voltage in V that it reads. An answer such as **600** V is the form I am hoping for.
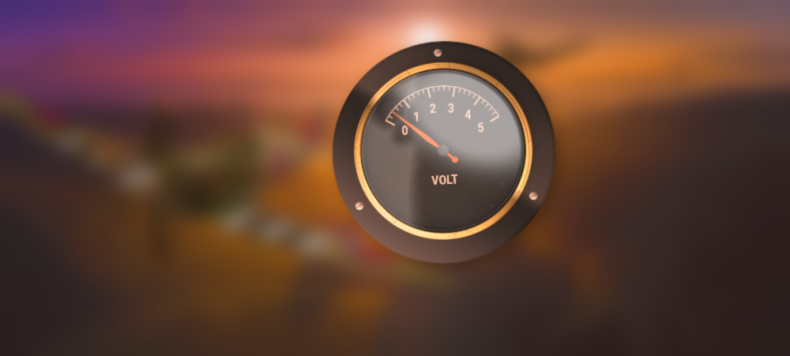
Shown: **0.4** V
